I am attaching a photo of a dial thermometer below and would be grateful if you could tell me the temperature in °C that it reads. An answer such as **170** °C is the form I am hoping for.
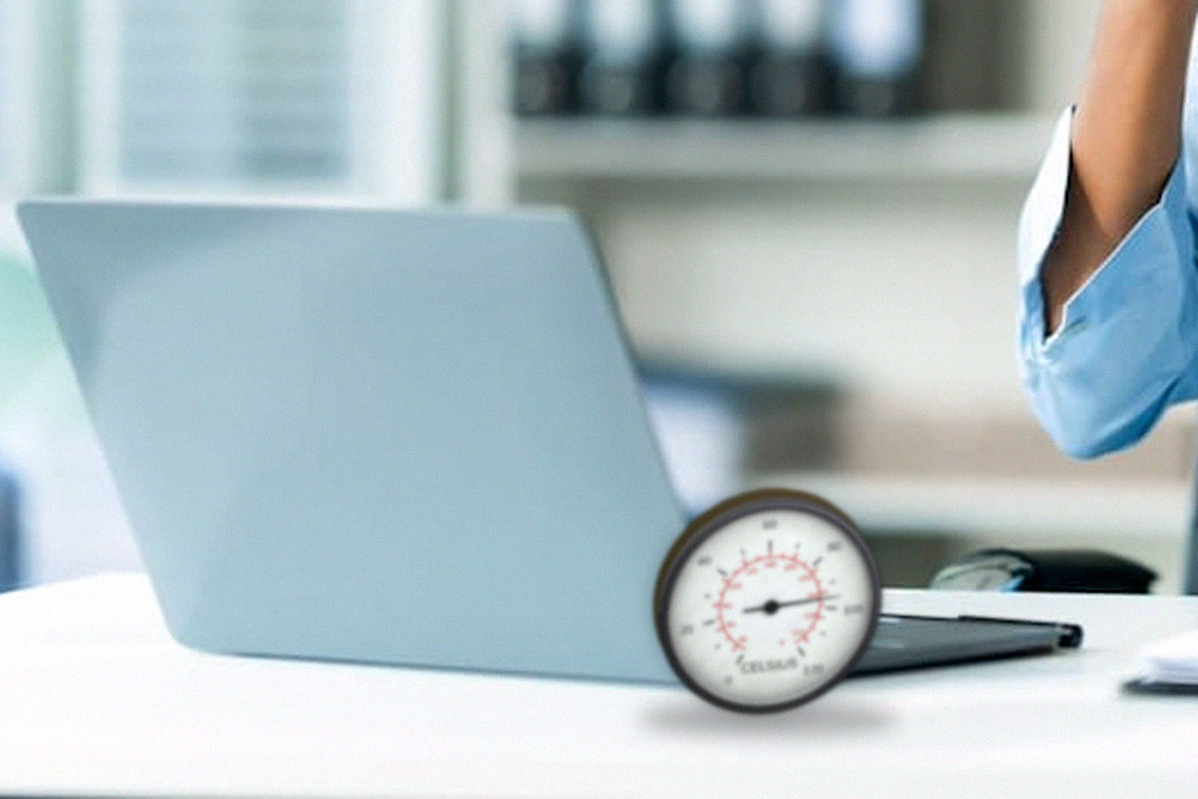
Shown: **95** °C
